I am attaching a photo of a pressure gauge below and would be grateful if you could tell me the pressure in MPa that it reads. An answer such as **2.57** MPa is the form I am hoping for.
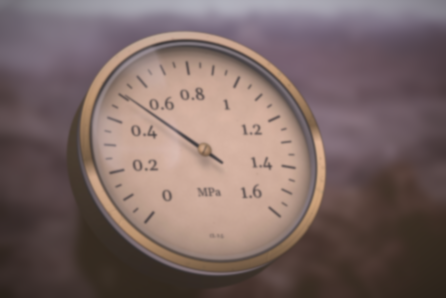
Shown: **0.5** MPa
